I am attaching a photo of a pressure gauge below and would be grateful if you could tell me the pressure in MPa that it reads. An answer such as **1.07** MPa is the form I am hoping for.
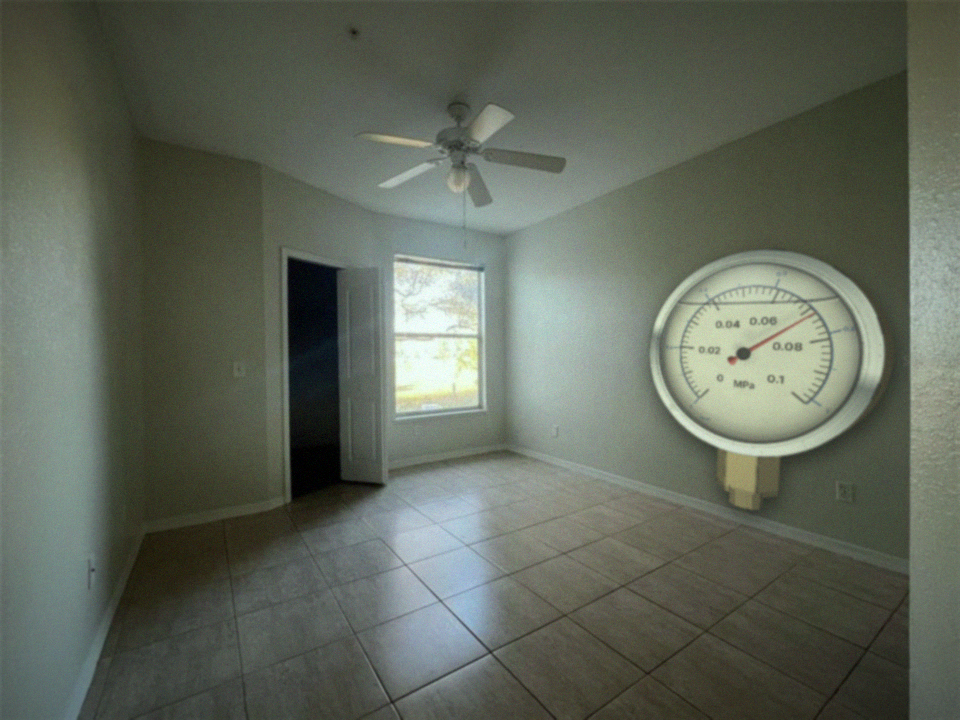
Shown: **0.072** MPa
